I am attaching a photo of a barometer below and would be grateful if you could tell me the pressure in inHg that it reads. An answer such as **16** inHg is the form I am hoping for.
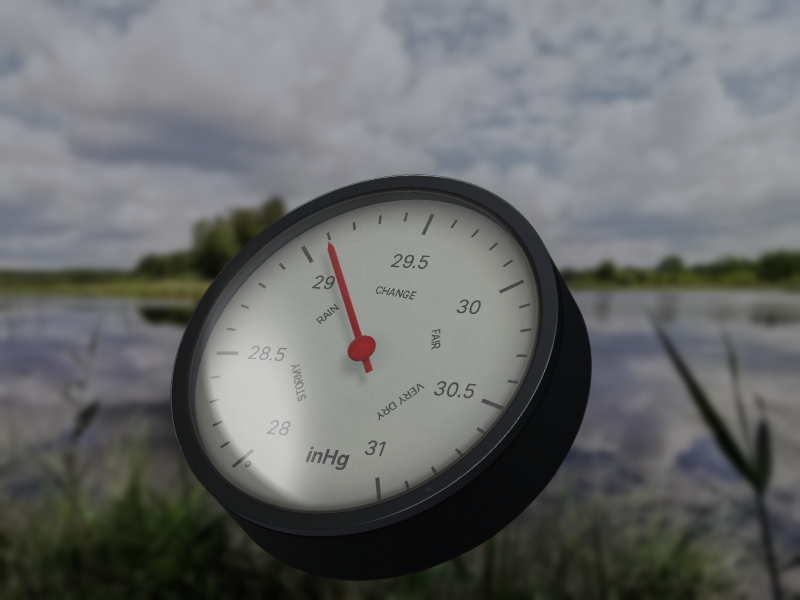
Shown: **29.1** inHg
